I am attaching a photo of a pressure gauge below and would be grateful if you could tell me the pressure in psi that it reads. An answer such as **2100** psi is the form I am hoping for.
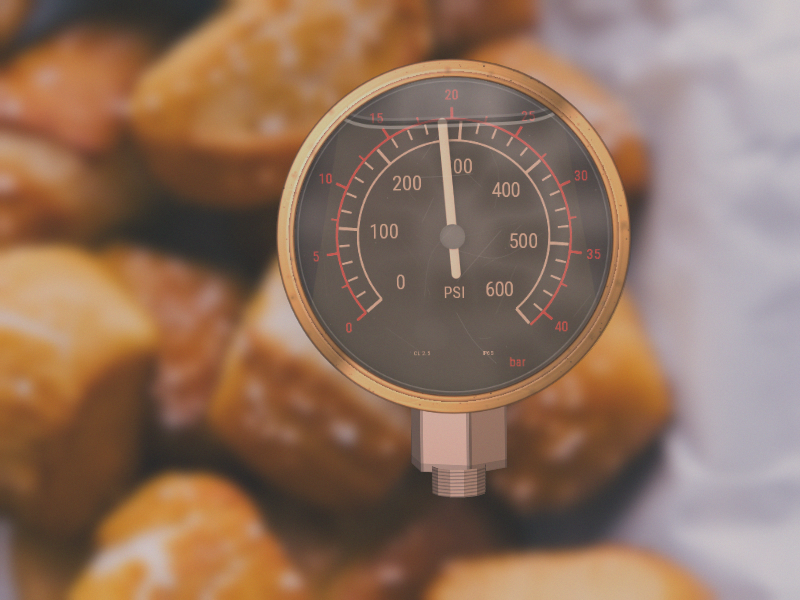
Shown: **280** psi
